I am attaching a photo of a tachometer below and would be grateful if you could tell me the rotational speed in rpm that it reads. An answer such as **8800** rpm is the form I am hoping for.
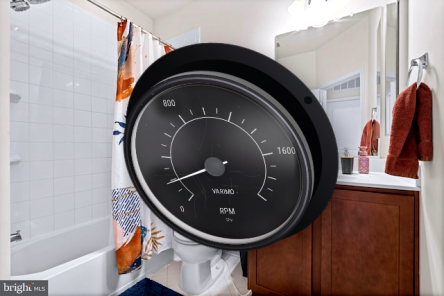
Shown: **200** rpm
